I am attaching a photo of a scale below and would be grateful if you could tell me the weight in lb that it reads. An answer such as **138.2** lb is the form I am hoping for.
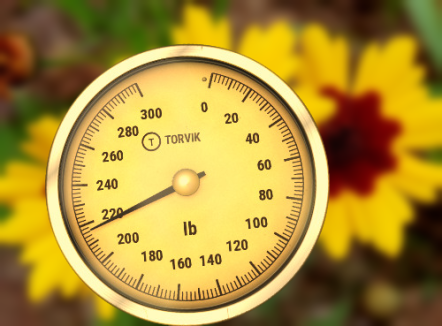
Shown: **216** lb
